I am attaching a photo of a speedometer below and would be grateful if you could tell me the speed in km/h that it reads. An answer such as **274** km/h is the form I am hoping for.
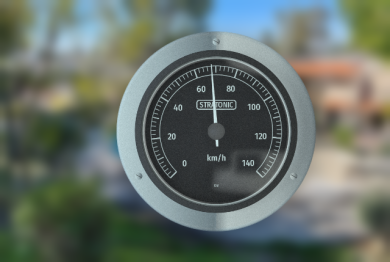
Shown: **68** km/h
